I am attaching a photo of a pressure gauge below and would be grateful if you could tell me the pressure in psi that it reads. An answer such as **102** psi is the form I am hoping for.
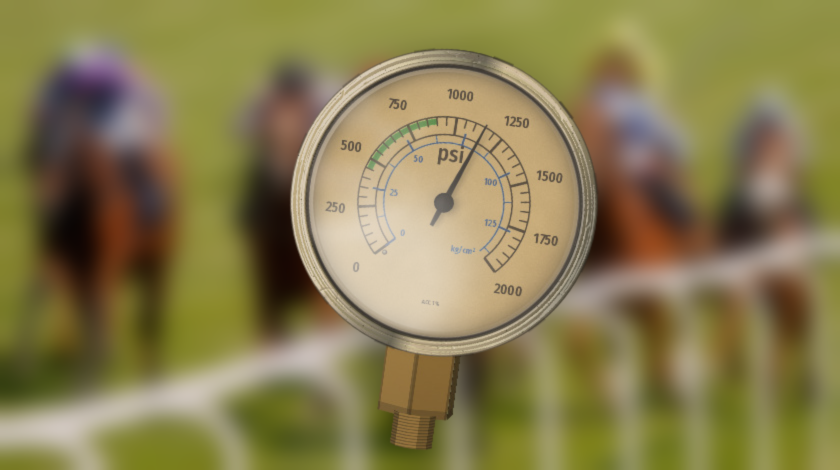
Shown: **1150** psi
